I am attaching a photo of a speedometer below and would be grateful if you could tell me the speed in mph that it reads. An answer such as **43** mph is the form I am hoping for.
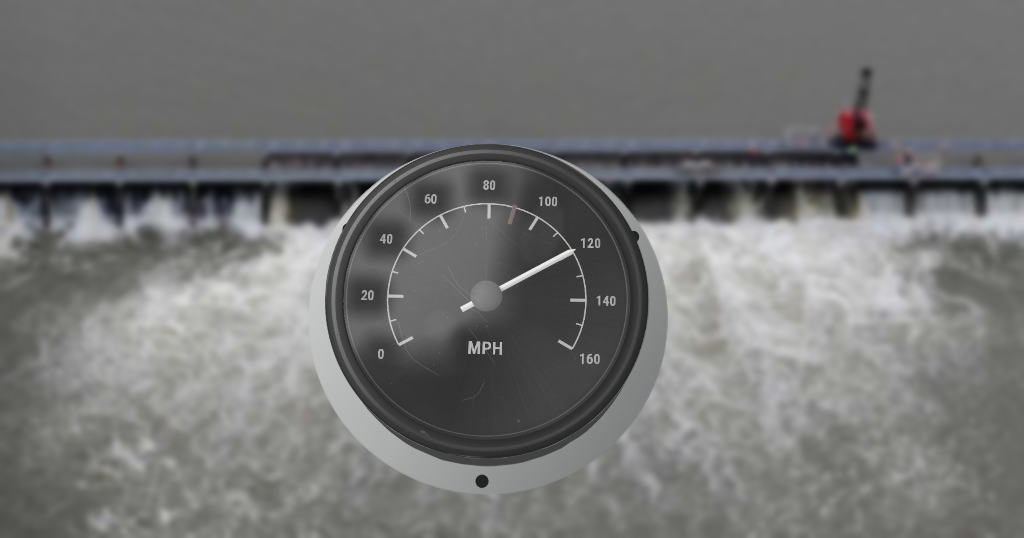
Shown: **120** mph
